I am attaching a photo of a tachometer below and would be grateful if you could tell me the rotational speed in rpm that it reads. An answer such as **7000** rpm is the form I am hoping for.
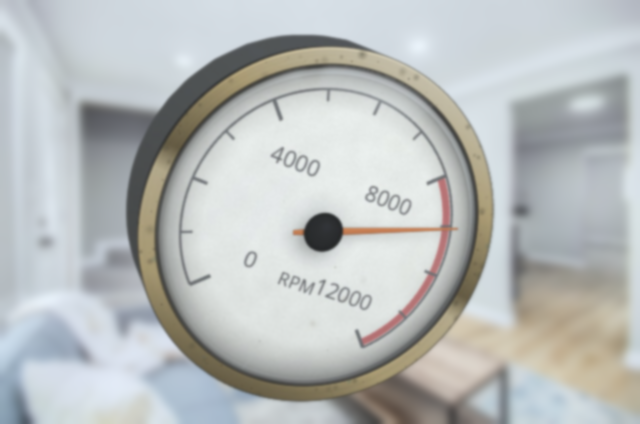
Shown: **9000** rpm
